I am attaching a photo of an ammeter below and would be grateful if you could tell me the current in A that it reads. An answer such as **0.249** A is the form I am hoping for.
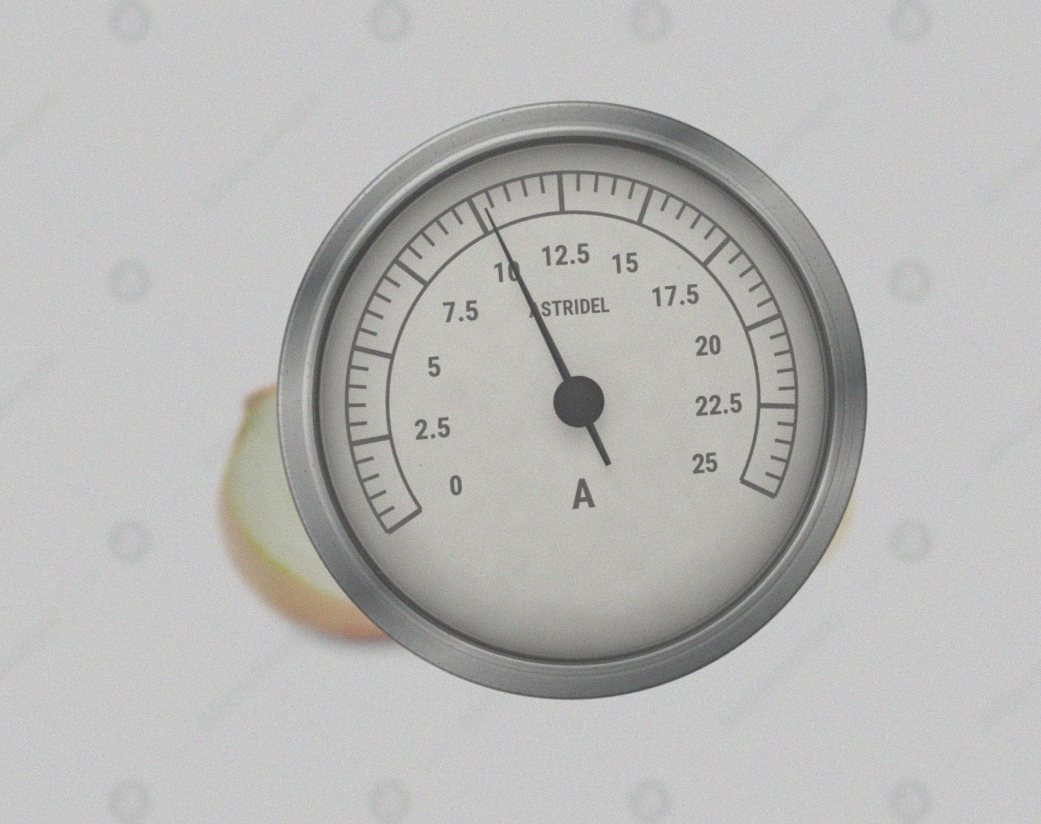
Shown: **10.25** A
